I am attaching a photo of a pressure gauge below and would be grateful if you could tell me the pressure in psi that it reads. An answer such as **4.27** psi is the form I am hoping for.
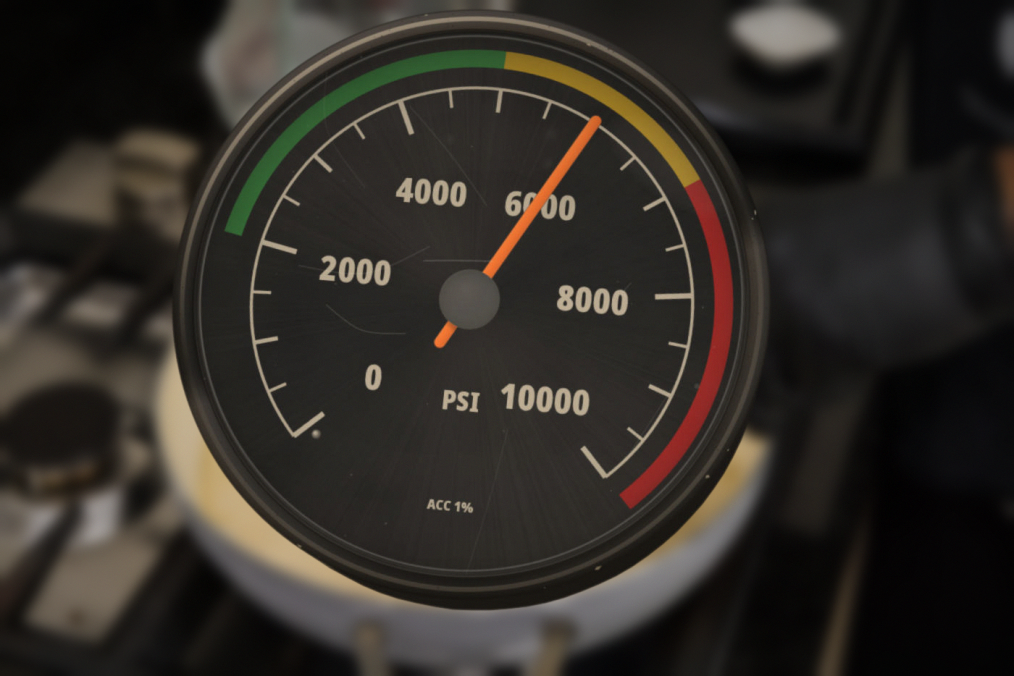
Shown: **6000** psi
